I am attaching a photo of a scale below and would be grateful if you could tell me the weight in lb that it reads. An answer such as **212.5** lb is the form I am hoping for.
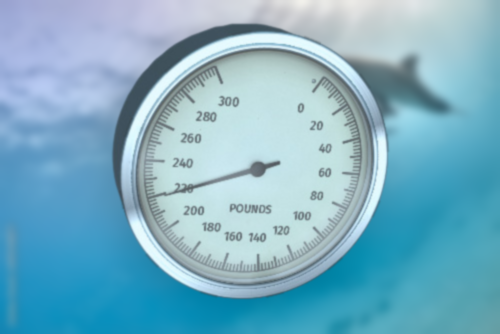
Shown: **220** lb
